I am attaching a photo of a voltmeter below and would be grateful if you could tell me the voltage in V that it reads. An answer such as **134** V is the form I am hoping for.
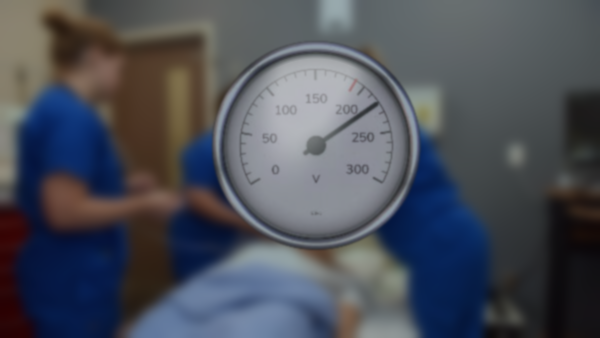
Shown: **220** V
